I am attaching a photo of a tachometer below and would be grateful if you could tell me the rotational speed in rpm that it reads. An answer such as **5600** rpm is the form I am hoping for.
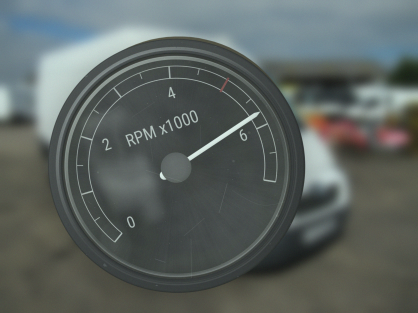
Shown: **5750** rpm
